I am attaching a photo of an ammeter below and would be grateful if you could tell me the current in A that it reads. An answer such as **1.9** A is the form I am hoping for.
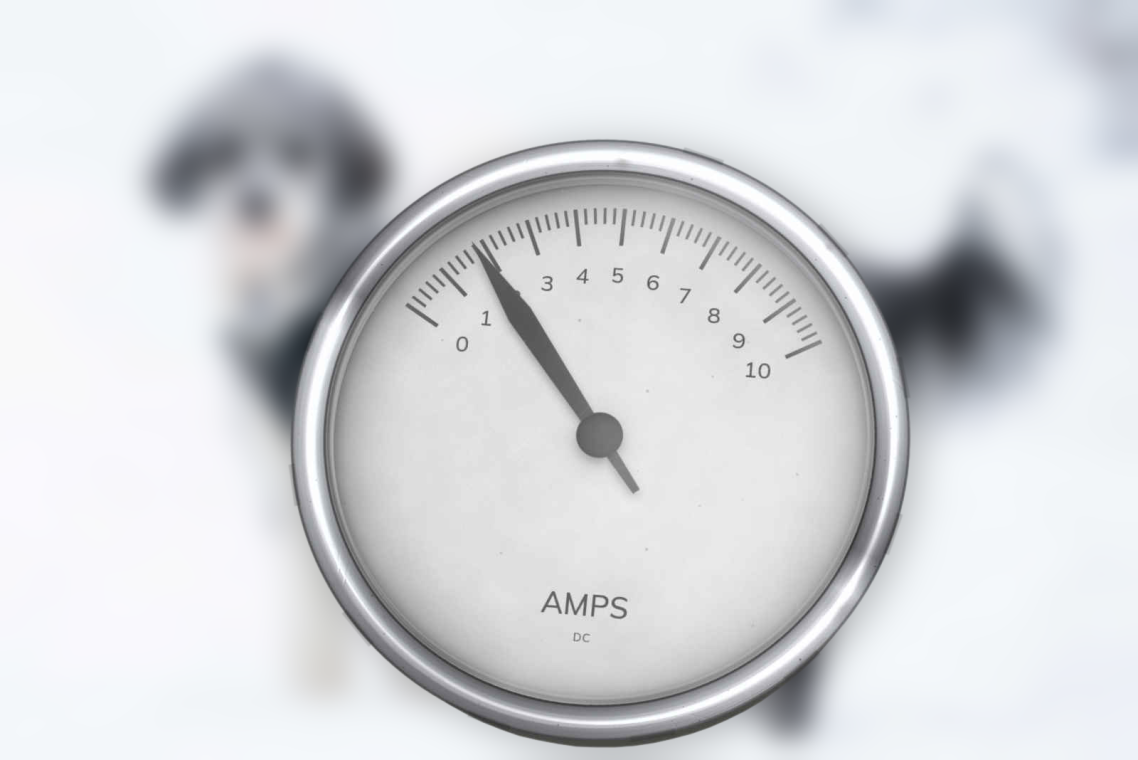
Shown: **1.8** A
